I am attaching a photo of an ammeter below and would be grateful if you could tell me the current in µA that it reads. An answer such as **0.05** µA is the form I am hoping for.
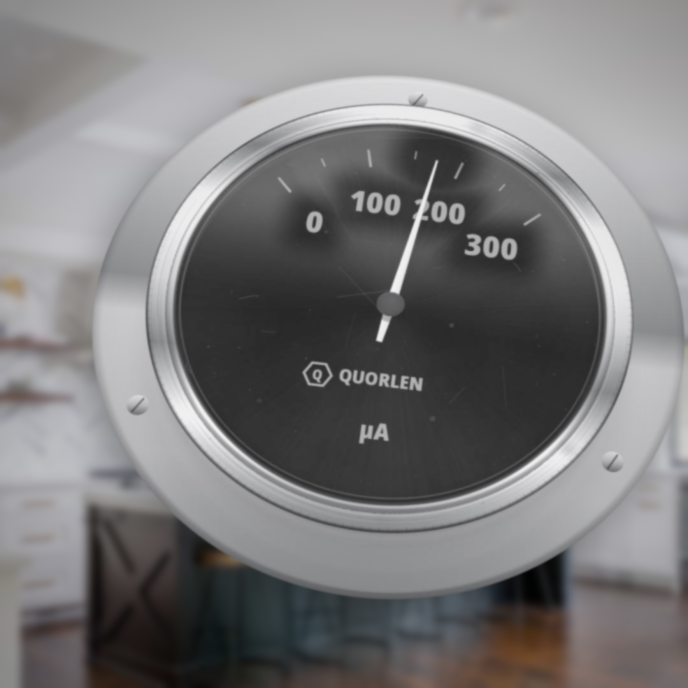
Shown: **175** µA
